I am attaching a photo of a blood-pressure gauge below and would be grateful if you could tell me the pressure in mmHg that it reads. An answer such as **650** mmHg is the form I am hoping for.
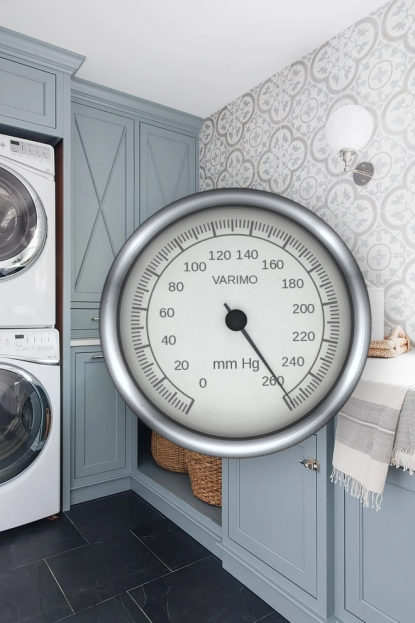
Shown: **258** mmHg
